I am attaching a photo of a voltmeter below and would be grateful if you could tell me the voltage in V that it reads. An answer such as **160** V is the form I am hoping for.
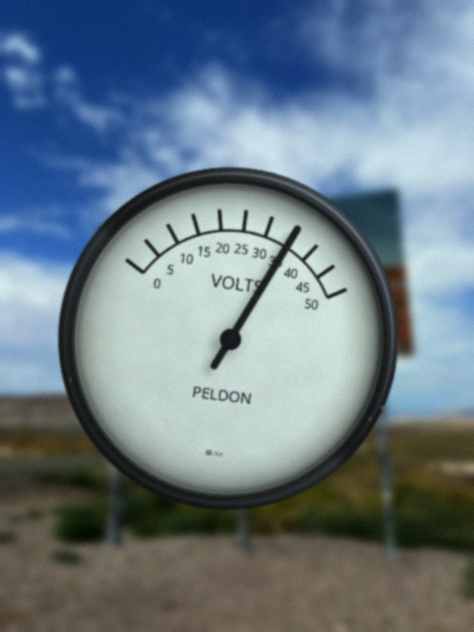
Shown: **35** V
